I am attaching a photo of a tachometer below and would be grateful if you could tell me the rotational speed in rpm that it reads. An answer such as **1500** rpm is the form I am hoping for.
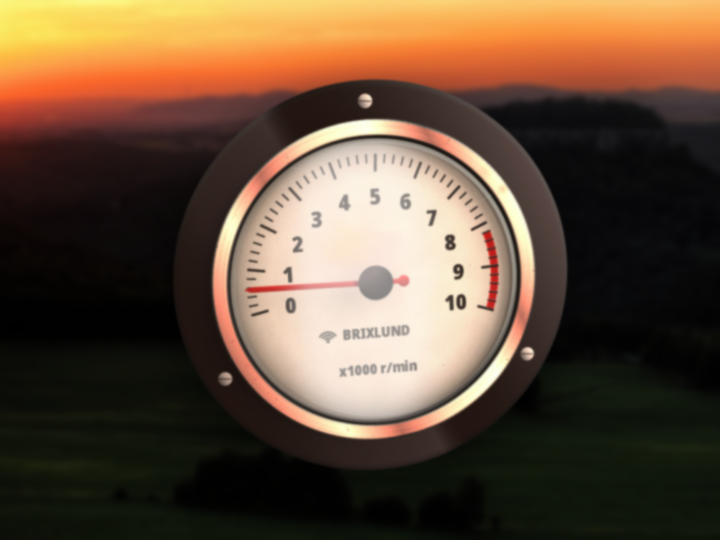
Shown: **600** rpm
